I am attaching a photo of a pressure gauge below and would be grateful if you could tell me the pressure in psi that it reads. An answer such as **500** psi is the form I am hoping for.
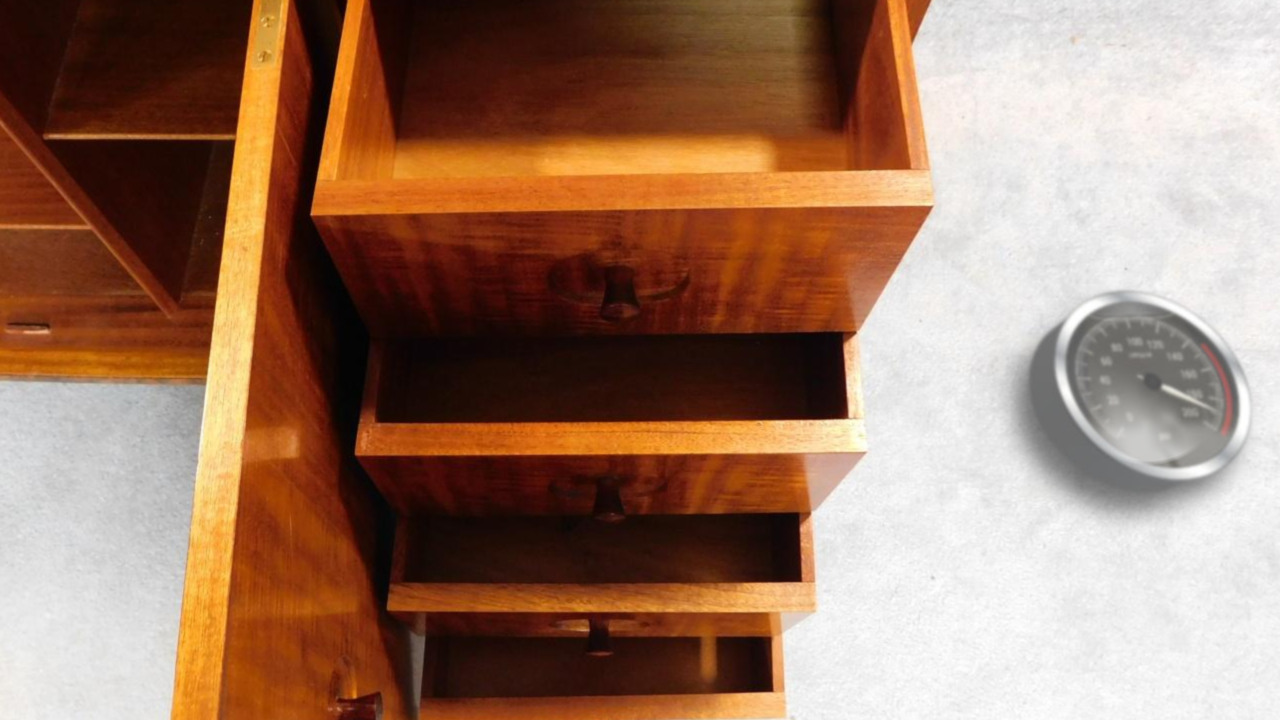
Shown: **190** psi
